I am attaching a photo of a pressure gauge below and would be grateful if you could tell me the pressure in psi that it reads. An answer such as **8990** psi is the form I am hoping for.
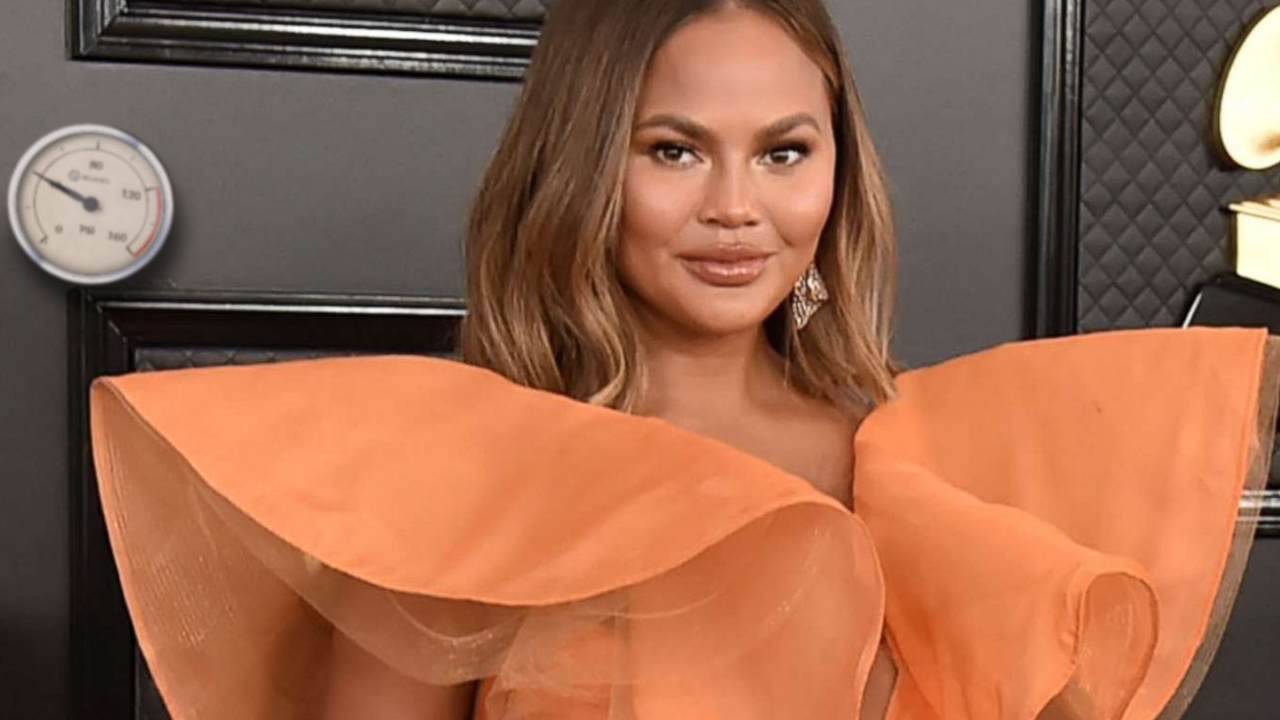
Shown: **40** psi
